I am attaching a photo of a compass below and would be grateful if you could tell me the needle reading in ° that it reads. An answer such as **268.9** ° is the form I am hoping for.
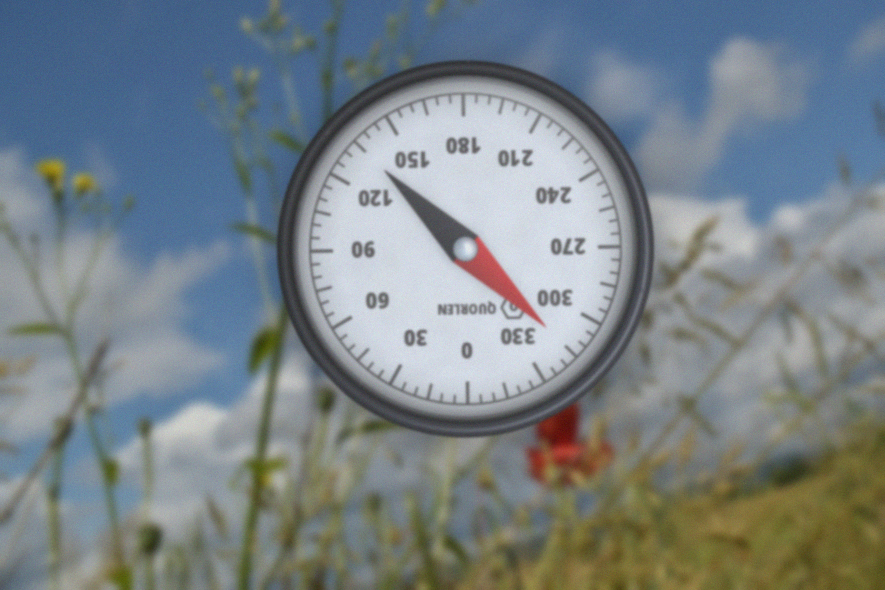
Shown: **315** °
